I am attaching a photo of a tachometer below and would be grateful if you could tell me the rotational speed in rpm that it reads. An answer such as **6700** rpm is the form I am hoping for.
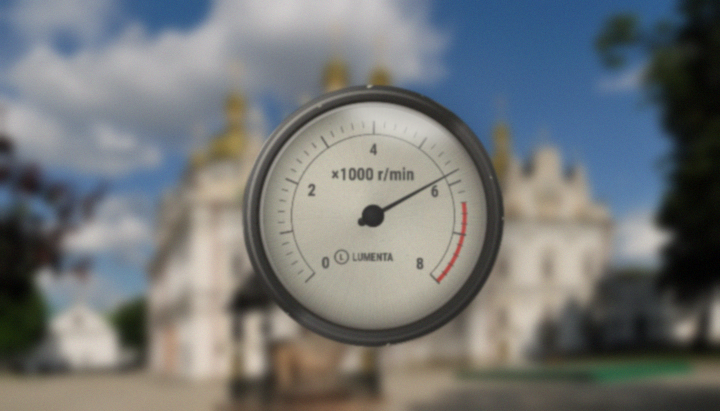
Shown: **5800** rpm
